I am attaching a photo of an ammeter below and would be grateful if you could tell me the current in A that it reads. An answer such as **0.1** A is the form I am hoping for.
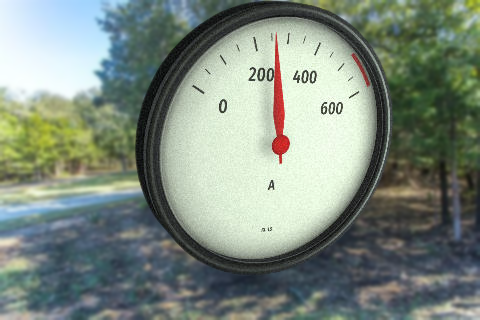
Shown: **250** A
